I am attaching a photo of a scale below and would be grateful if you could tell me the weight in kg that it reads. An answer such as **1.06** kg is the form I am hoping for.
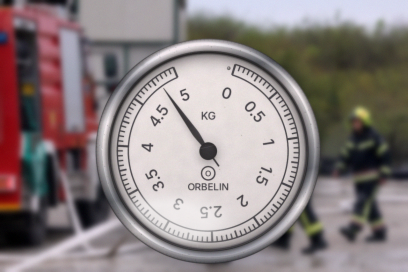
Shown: **4.8** kg
